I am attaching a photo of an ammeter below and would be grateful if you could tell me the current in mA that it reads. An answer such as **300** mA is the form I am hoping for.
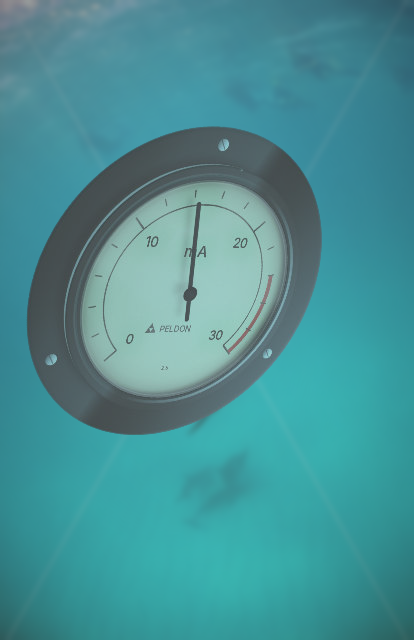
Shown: **14** mA
